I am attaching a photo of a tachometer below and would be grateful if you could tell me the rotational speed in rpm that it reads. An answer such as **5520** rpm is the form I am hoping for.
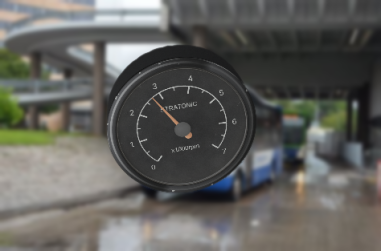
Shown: **2750** rpm
